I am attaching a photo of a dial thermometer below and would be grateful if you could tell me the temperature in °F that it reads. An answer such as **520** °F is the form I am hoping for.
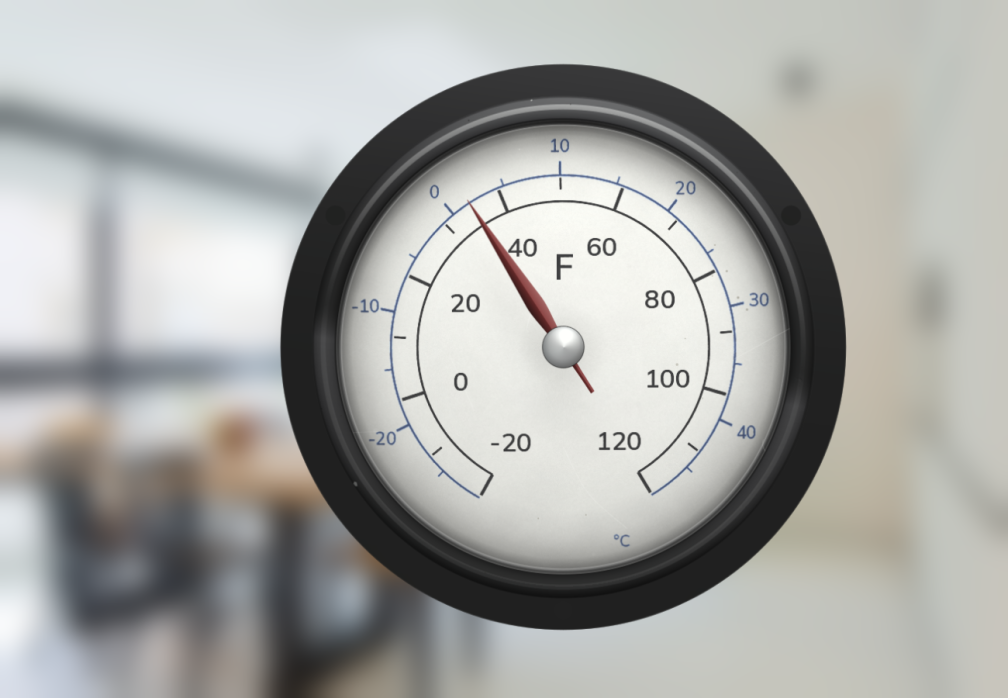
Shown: **35** °F
